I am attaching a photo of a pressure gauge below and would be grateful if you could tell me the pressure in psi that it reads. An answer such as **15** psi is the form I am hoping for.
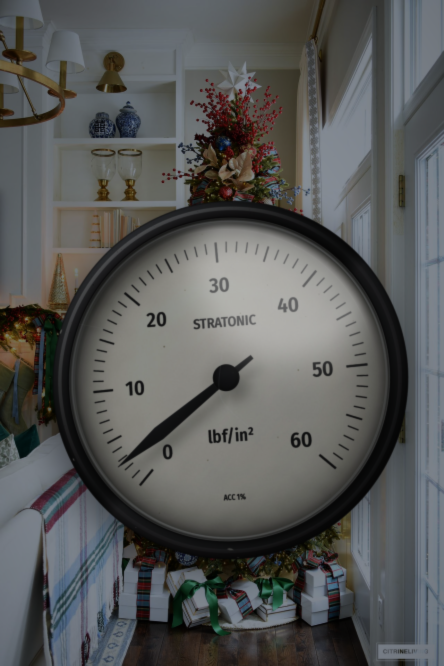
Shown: **2.5** psi
